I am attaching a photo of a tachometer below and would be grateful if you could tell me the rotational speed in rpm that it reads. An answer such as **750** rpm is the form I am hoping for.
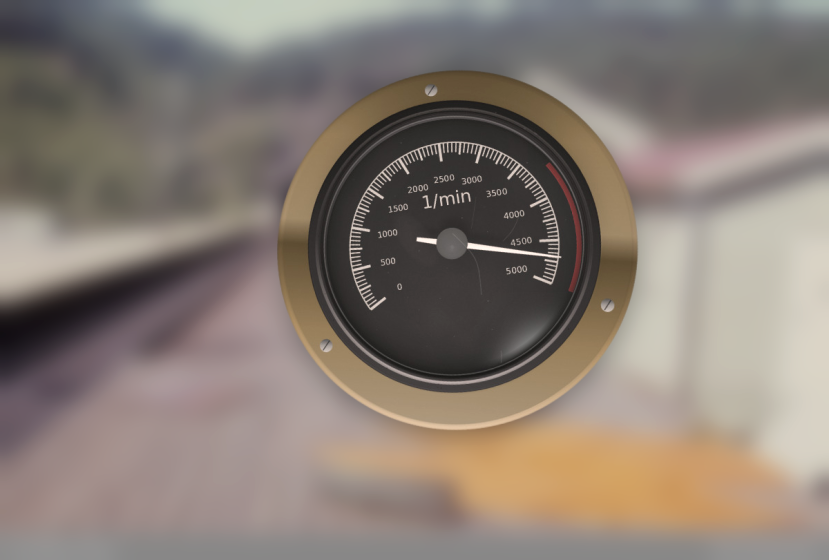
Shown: **4700** rpm
